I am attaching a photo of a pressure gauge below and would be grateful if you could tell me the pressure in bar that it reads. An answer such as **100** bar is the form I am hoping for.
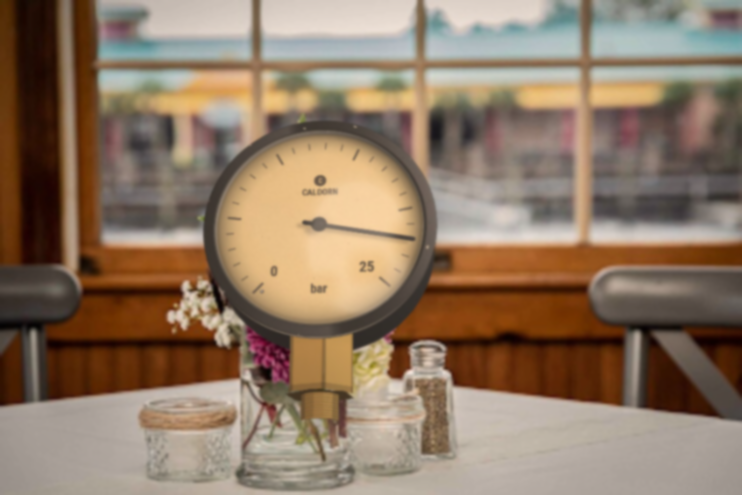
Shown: **22** bar
